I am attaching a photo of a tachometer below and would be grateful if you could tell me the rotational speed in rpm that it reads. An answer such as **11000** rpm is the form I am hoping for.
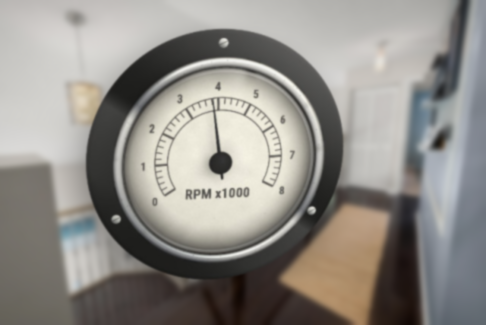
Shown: **3800** rpm
